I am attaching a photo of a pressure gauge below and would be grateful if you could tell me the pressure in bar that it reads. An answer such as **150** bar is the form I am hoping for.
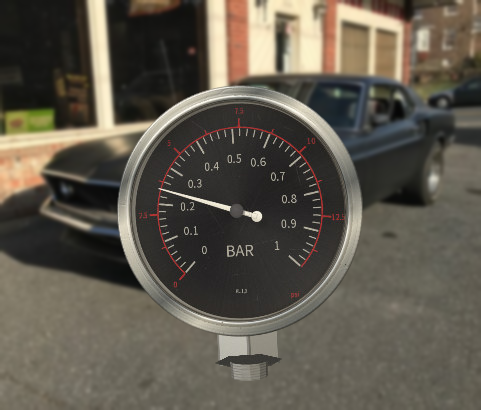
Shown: **0.24** bar
